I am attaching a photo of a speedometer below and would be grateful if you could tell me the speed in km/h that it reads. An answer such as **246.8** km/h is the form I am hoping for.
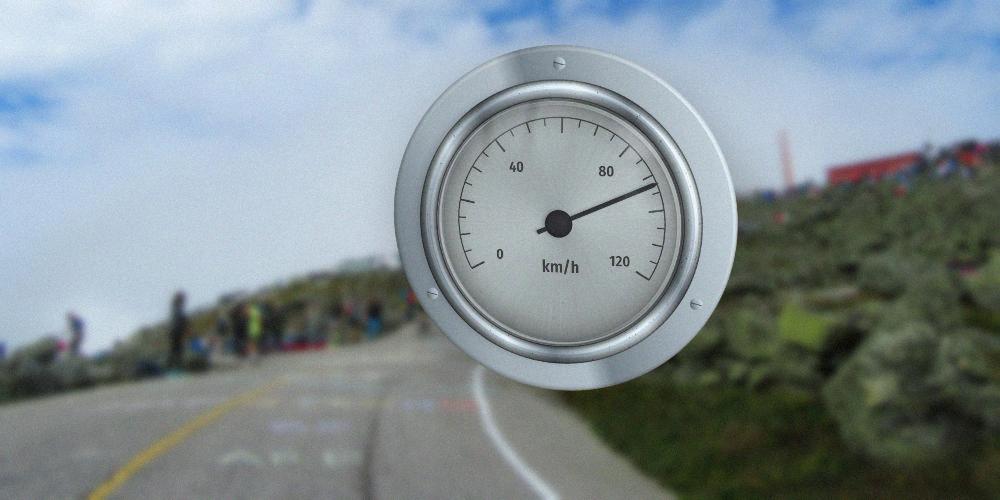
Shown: **92.5** km/h
